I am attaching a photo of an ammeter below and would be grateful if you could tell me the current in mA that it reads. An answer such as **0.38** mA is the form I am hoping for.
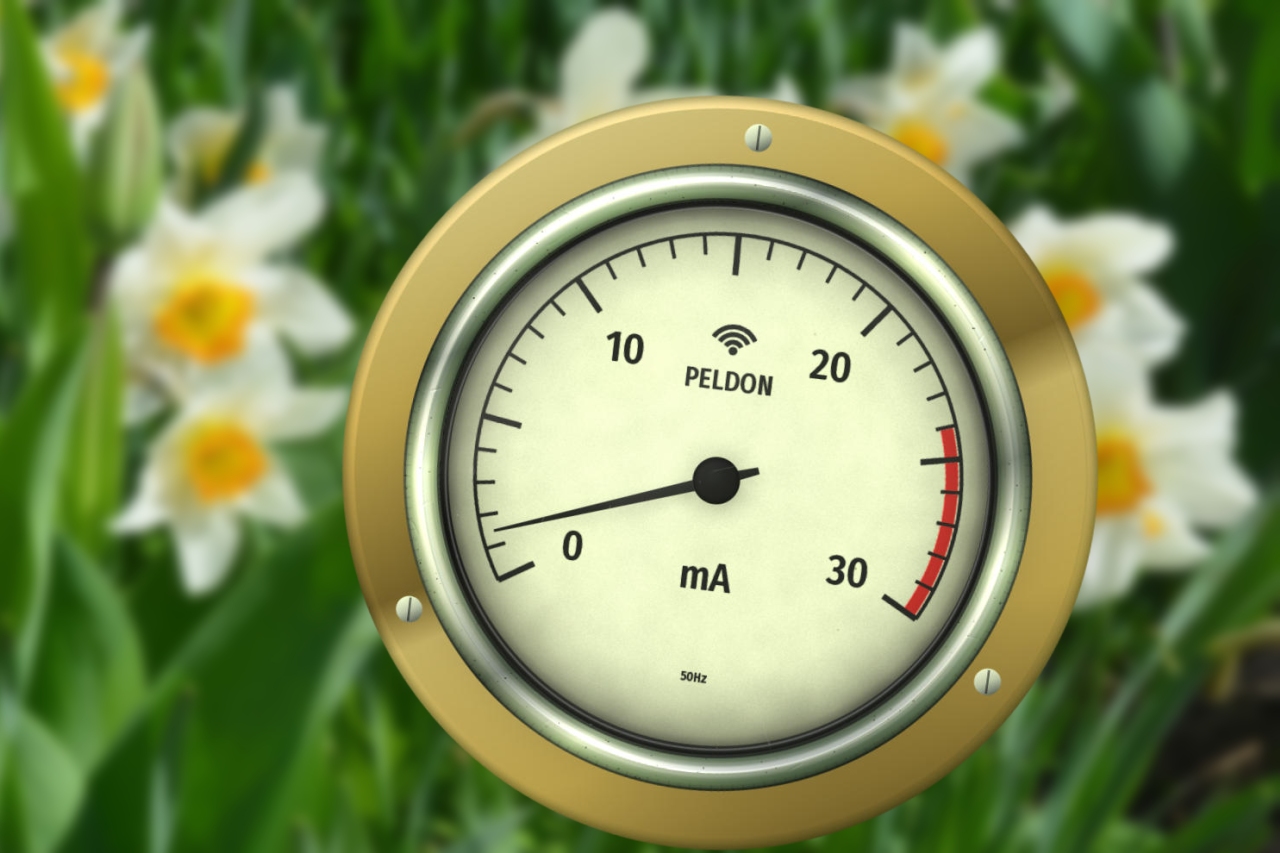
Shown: **1.5** mA
